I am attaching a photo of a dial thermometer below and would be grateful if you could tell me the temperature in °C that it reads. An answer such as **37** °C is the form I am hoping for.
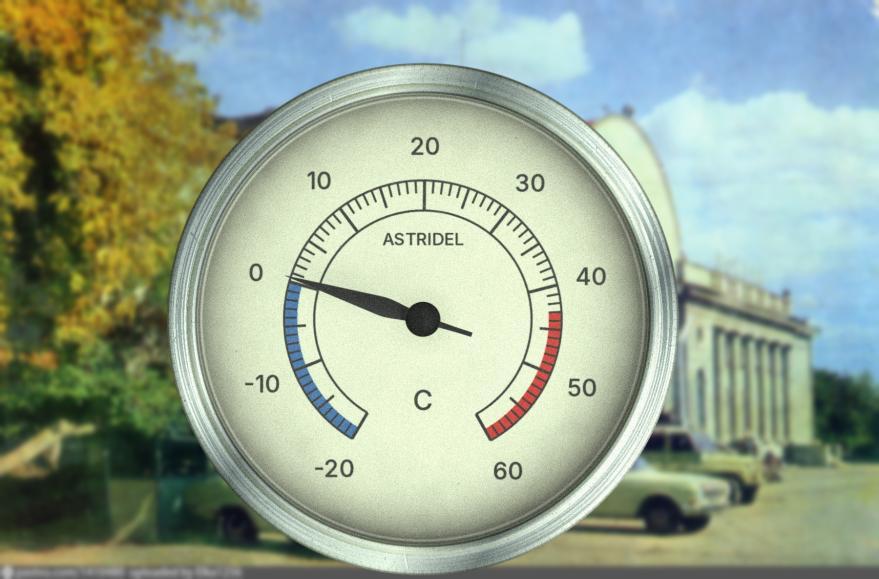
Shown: **0.5** °C
